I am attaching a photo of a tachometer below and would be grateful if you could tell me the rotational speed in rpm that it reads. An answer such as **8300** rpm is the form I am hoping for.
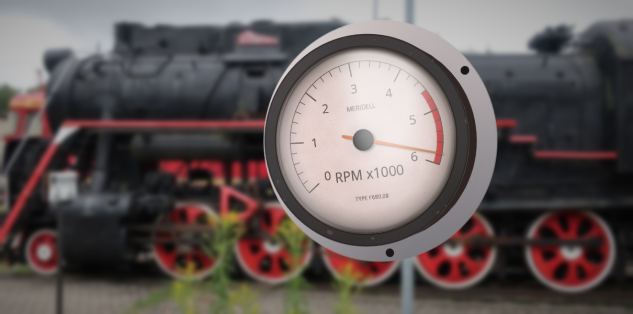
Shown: **5800** rpm
